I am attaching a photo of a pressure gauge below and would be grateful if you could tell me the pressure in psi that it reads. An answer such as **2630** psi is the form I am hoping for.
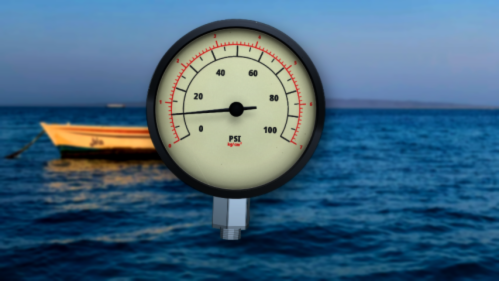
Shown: **10** psi
